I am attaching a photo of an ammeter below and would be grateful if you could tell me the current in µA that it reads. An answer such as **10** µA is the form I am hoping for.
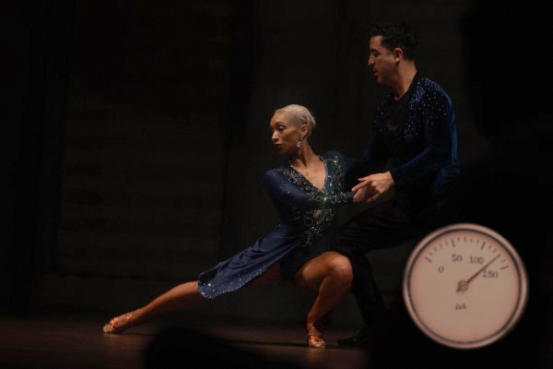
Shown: **130** µA
